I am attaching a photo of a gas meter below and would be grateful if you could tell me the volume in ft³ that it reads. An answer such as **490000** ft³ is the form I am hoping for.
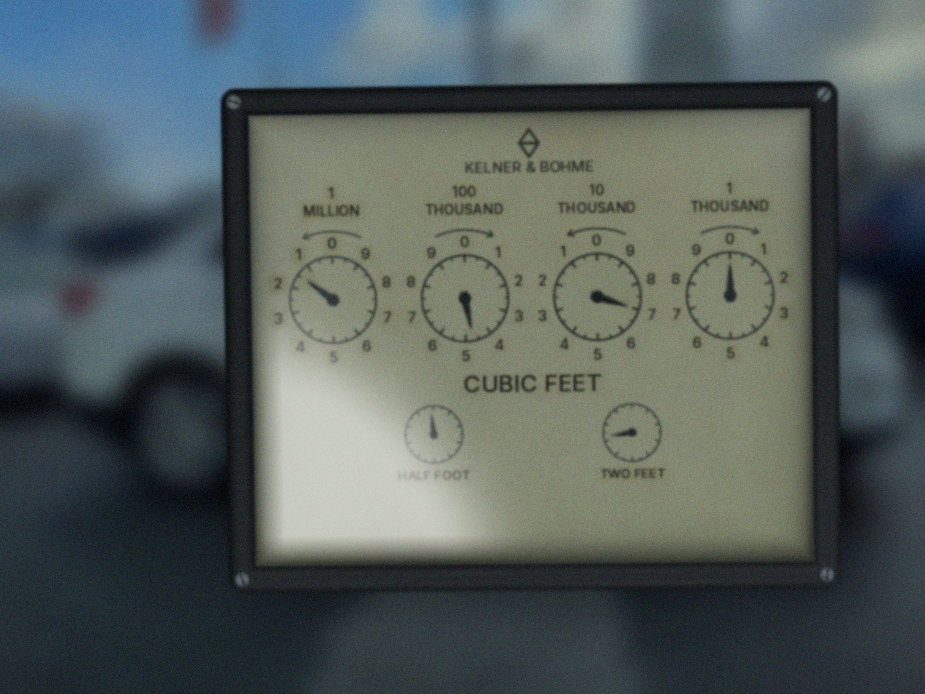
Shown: **147000** ft³
